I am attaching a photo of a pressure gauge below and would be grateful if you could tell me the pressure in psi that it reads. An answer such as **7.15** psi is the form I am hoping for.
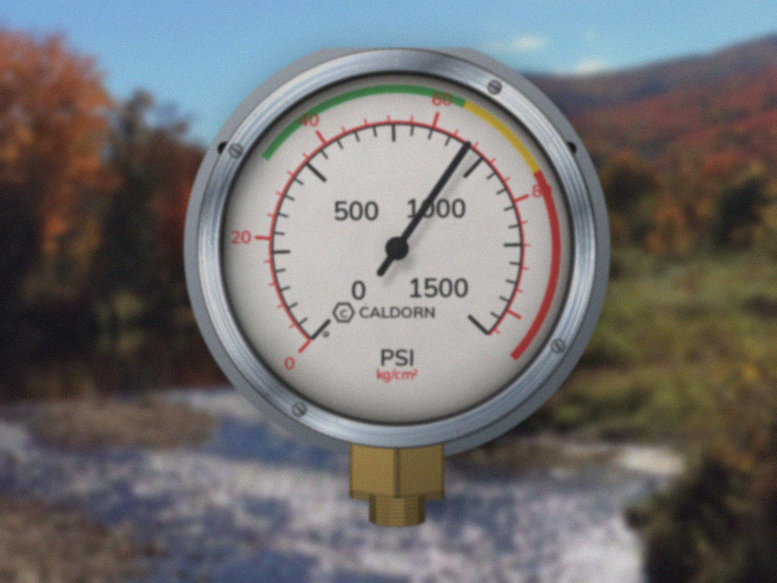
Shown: **950** psi
